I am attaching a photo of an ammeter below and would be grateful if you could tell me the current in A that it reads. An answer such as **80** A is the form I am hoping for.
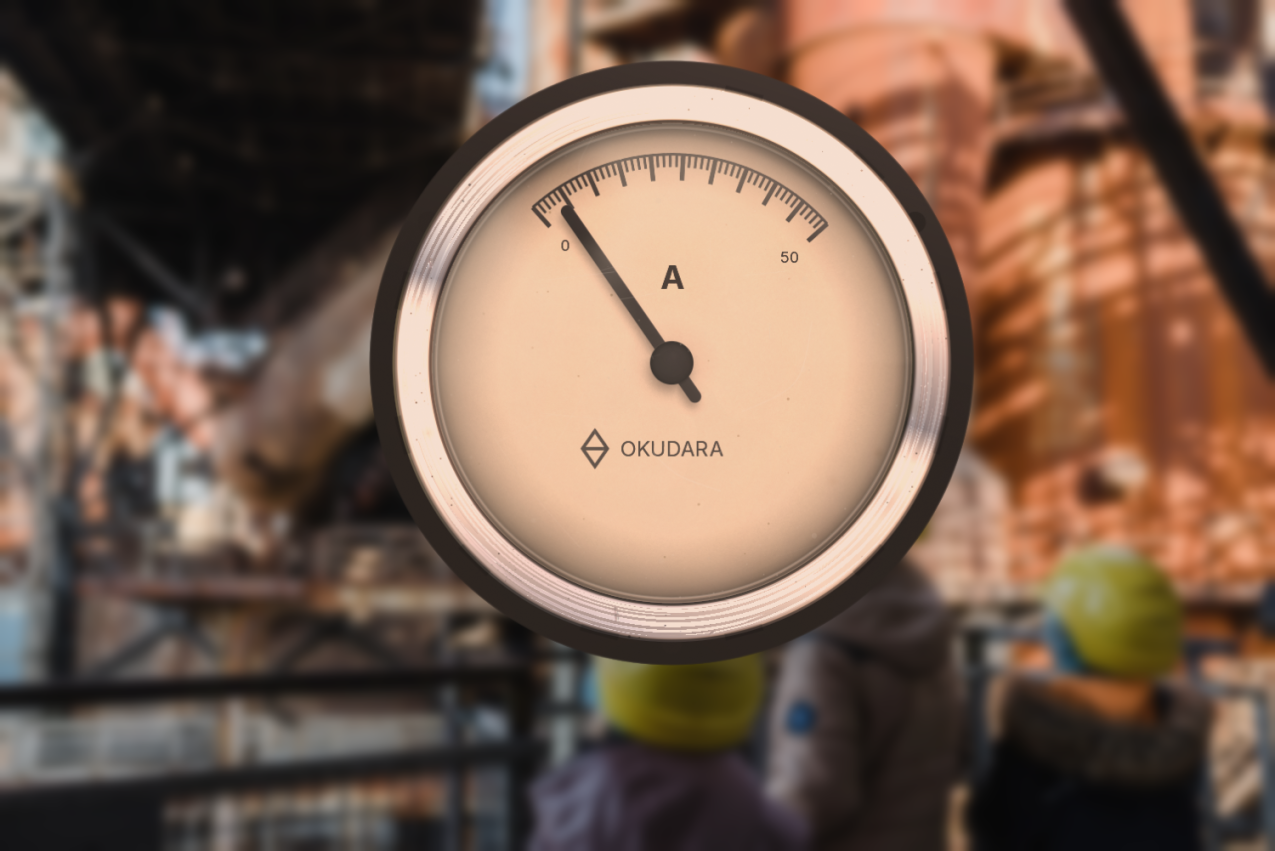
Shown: **4** A
